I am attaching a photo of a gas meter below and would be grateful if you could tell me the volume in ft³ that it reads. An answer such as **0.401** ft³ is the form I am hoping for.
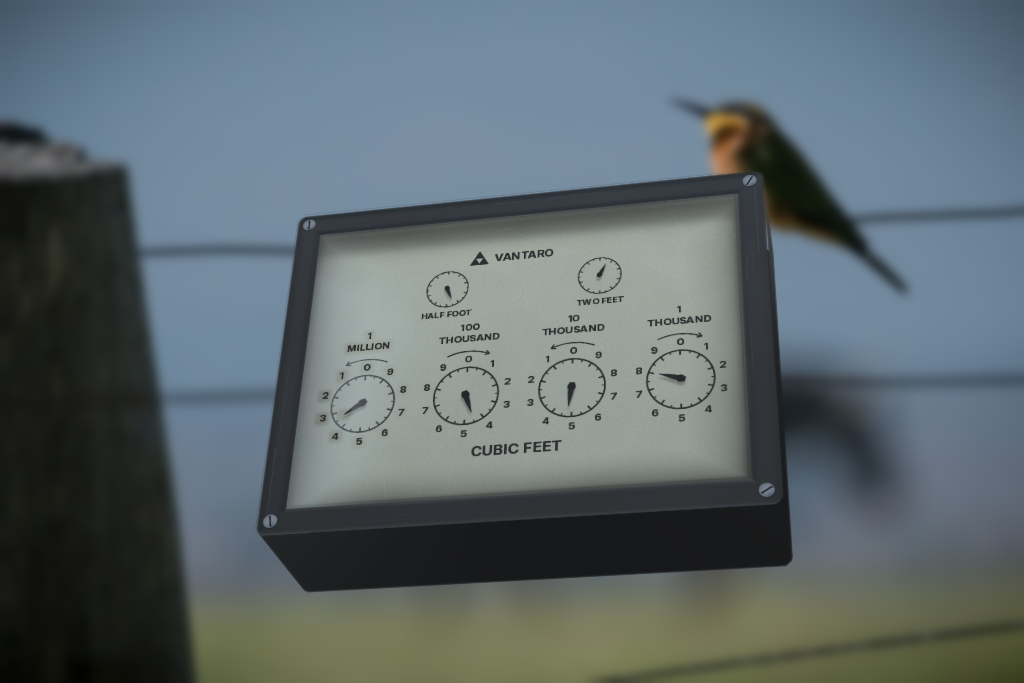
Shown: **344800** ft³
